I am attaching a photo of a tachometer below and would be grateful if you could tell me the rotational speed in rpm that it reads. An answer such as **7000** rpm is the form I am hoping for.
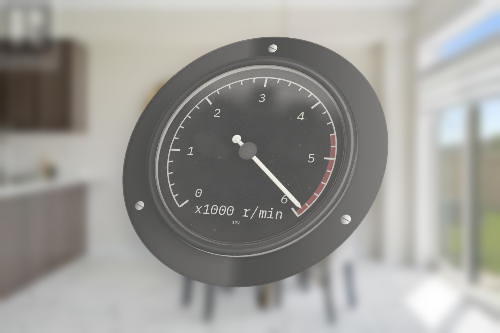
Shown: **5900** rpm
